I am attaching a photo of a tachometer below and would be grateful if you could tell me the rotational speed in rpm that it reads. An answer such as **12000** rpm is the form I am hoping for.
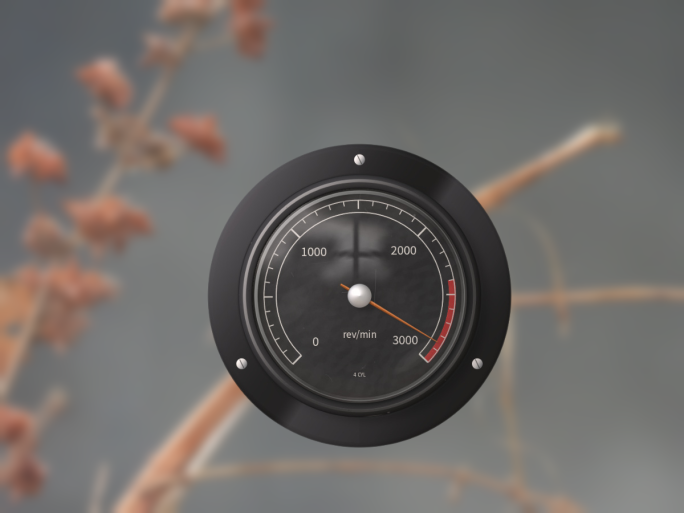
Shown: **2850** rpm
